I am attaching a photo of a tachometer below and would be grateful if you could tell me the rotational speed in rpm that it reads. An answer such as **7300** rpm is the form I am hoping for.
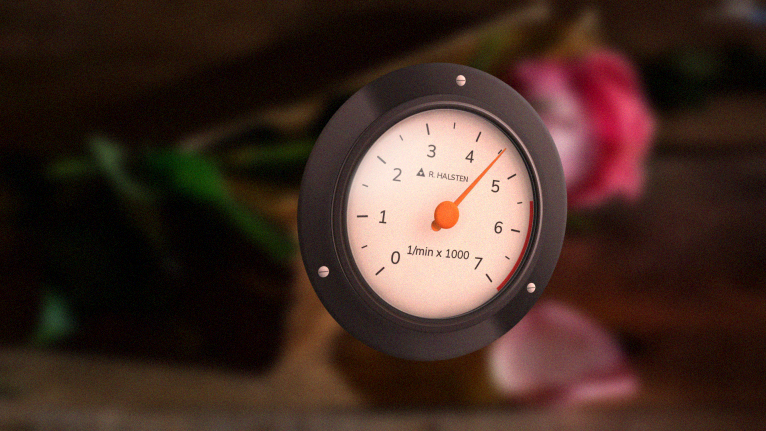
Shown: **4500** rpm
